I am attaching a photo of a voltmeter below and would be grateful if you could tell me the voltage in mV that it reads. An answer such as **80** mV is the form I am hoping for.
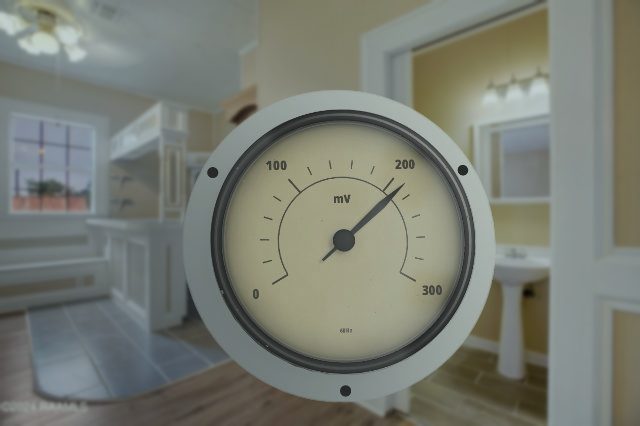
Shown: **210** mV
